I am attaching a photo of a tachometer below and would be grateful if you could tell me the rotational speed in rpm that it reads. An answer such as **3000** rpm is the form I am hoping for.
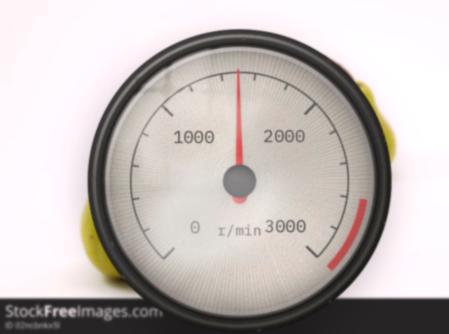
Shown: **1500** rpm
